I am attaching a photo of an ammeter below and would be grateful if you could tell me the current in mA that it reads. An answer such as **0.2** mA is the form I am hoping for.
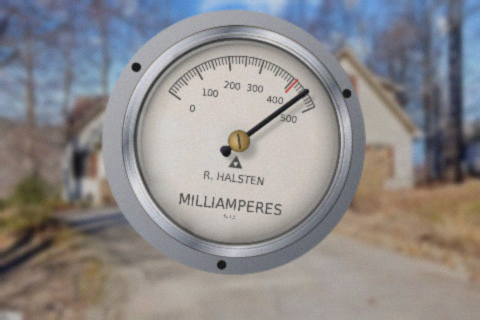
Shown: **450** mA
